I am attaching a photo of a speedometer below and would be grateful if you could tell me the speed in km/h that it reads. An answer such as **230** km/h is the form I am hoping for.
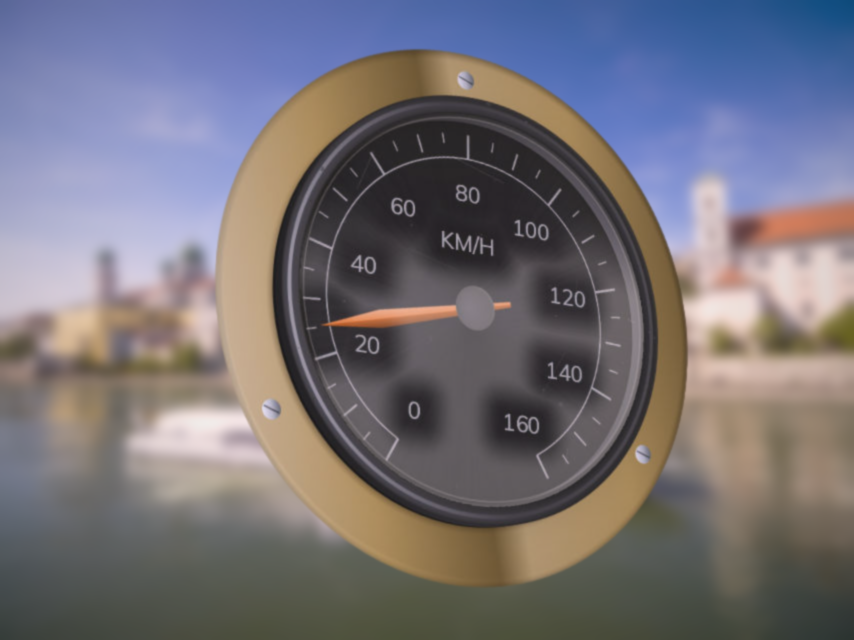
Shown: **25** km/h
